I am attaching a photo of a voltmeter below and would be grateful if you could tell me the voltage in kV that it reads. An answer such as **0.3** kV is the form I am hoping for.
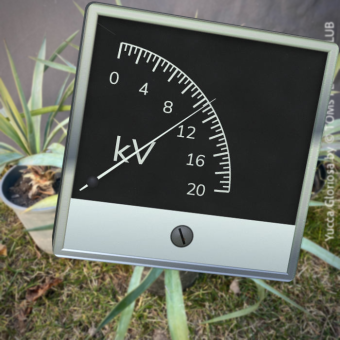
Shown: **10.5** kV
